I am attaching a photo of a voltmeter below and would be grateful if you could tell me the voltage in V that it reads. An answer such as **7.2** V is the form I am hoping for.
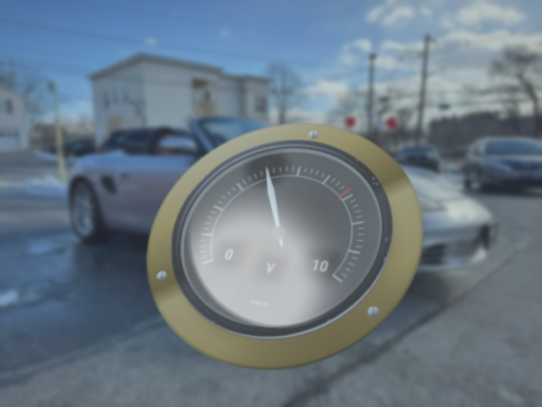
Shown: **4** V
